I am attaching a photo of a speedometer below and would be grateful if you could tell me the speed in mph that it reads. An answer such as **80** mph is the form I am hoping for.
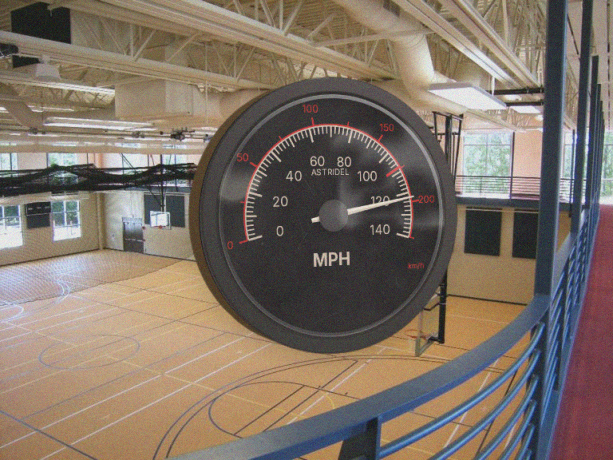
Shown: **122** mph
